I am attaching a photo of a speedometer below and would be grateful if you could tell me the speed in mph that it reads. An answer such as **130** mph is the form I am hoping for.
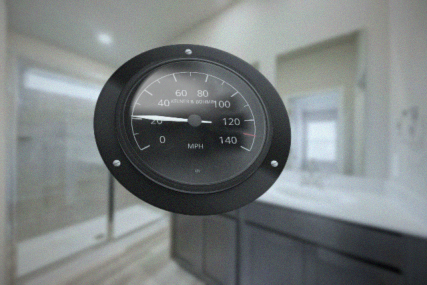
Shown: **20** mph
